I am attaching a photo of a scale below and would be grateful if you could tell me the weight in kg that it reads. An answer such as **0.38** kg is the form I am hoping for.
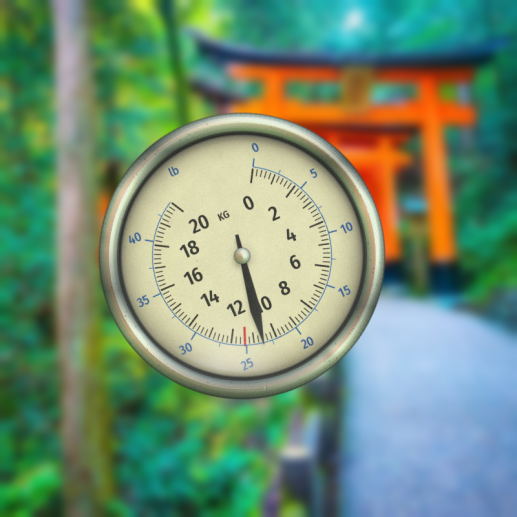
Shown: **10.6** kg
